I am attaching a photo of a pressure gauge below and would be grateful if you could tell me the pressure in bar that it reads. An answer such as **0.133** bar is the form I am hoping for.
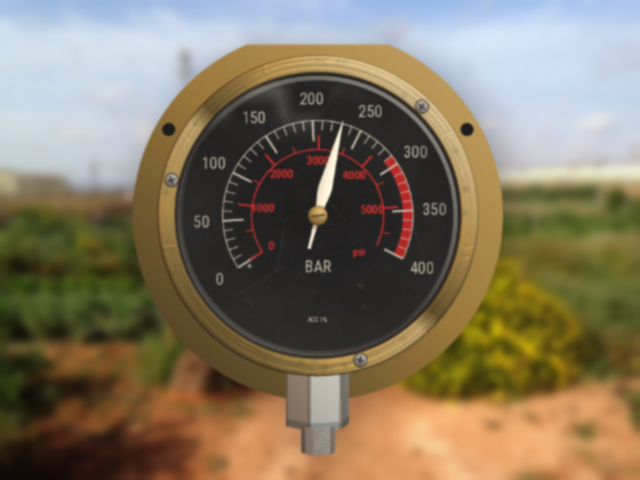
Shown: **230** bar
